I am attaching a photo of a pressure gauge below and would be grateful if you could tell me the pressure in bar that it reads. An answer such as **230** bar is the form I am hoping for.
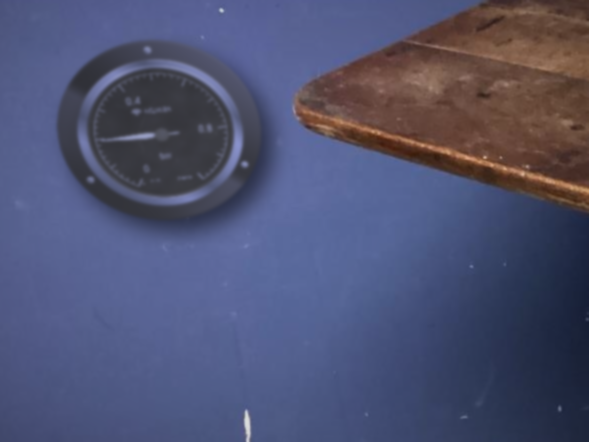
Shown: **0.2** bar
